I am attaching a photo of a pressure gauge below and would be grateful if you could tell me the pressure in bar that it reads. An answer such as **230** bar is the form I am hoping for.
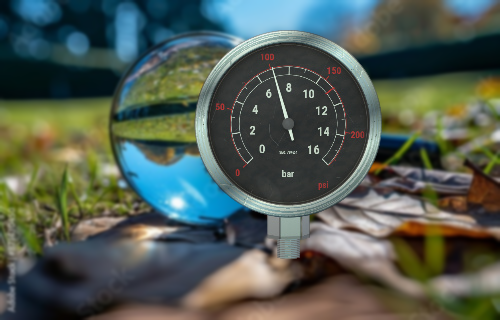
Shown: **7** bar
